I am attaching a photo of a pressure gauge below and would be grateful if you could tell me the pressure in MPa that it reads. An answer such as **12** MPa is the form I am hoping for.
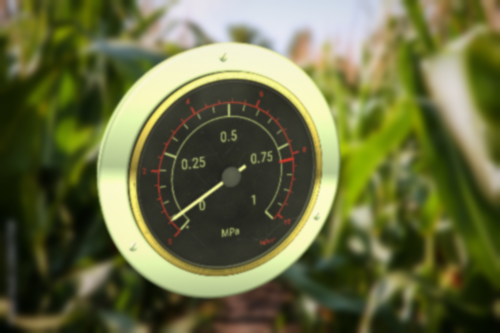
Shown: **0.05** MPa
